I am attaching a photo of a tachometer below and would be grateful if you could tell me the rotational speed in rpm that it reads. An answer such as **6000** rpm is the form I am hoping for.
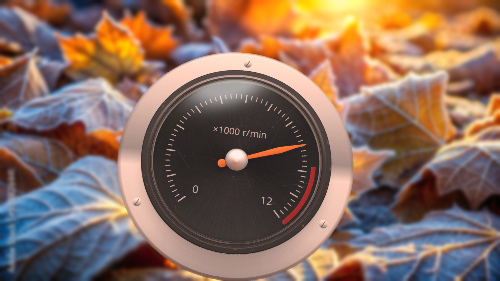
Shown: **9000** rpm
